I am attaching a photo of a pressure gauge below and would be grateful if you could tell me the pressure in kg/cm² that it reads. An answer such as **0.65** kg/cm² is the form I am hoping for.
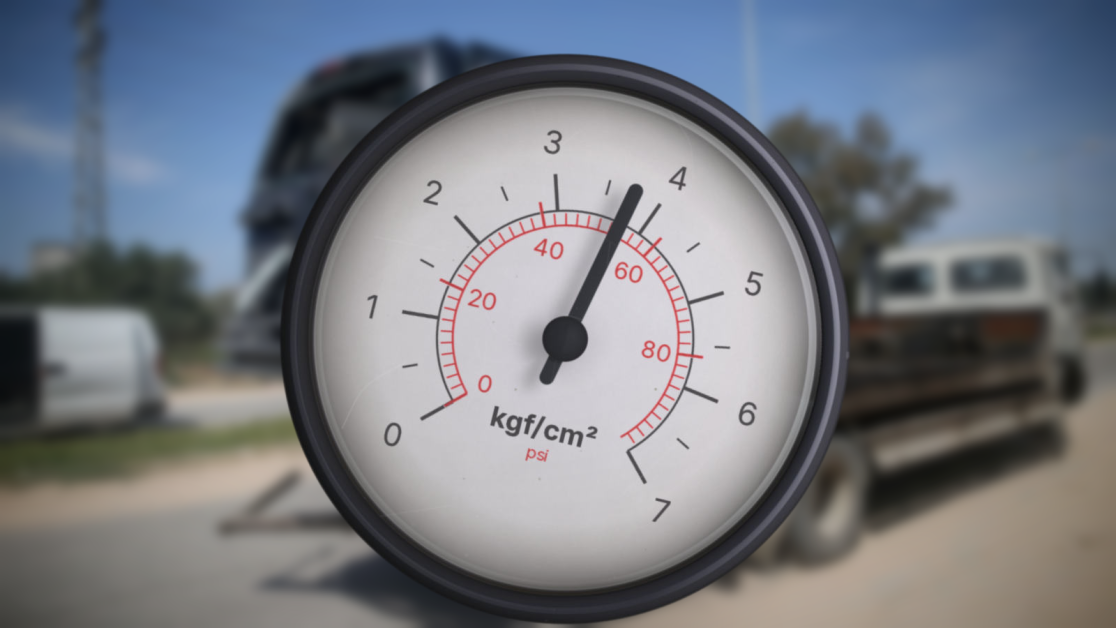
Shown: **3.75** kg/cm²
